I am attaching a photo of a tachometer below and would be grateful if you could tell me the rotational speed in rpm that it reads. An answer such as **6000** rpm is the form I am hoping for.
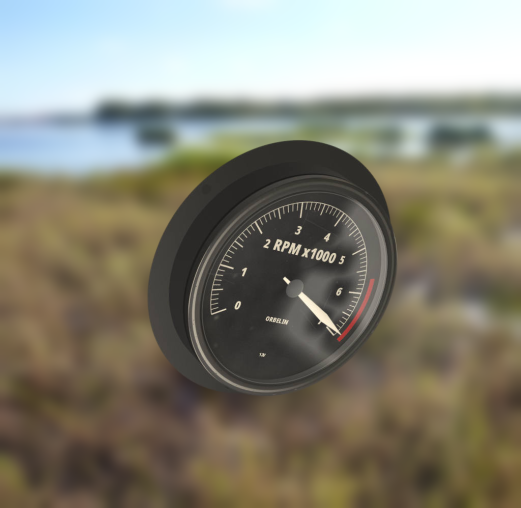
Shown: **6900** rpm
